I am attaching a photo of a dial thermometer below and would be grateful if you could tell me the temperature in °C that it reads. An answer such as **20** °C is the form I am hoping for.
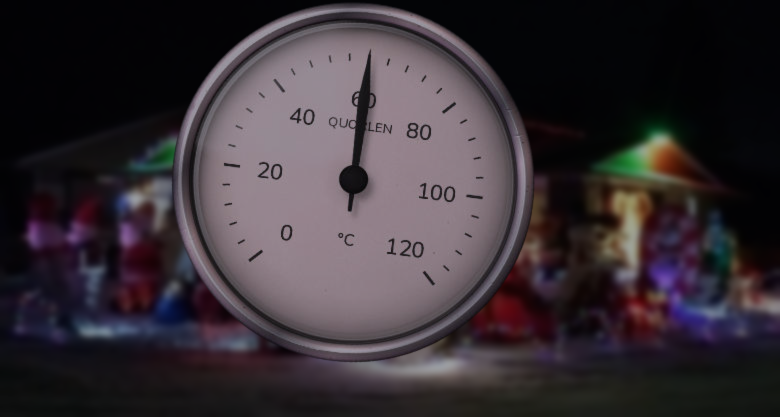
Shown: **60** °C
